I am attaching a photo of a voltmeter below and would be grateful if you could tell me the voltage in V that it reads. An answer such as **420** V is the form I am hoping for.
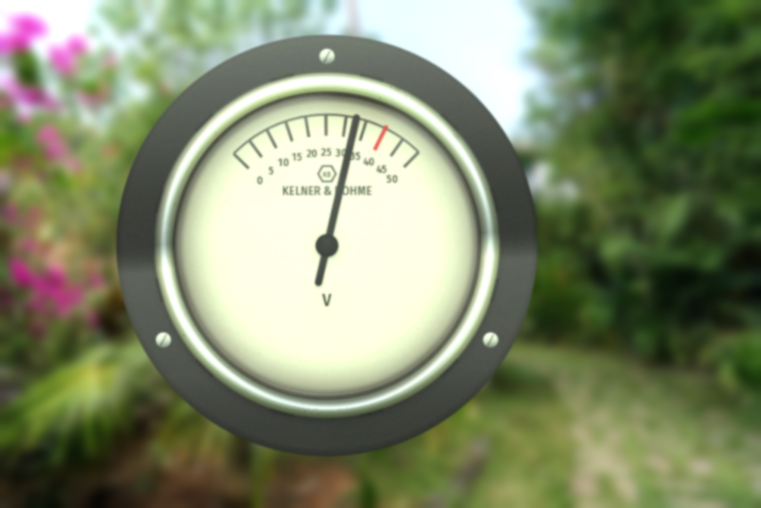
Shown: **32.5** V
